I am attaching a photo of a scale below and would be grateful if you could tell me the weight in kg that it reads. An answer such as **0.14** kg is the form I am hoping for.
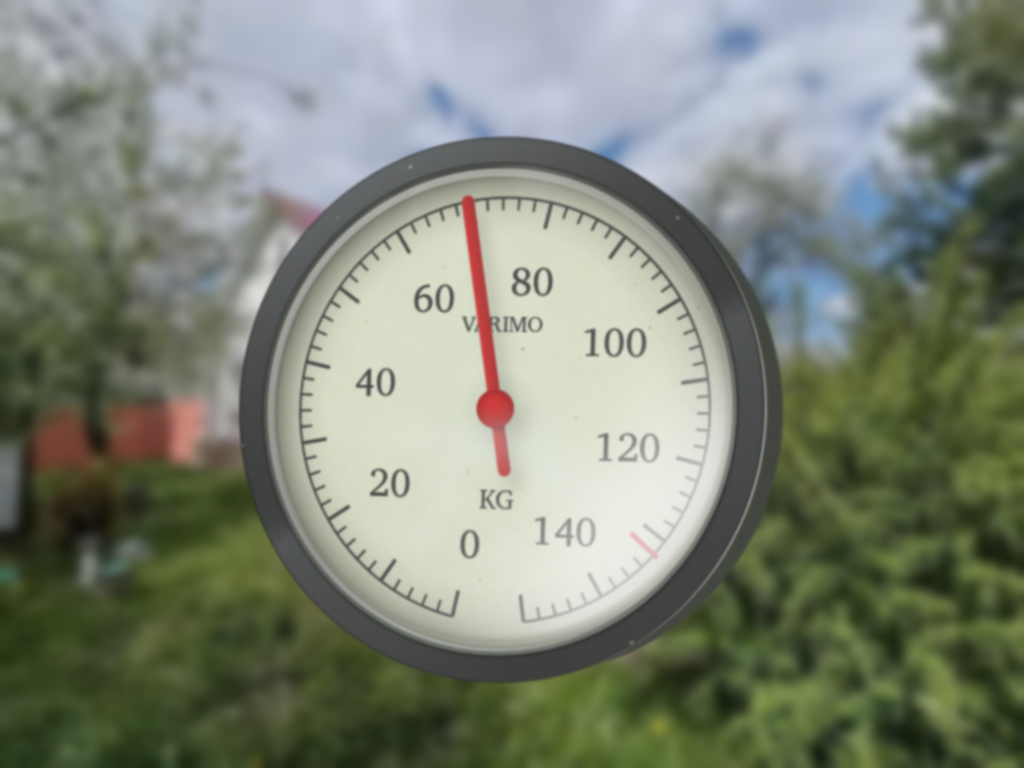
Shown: **70** kg
